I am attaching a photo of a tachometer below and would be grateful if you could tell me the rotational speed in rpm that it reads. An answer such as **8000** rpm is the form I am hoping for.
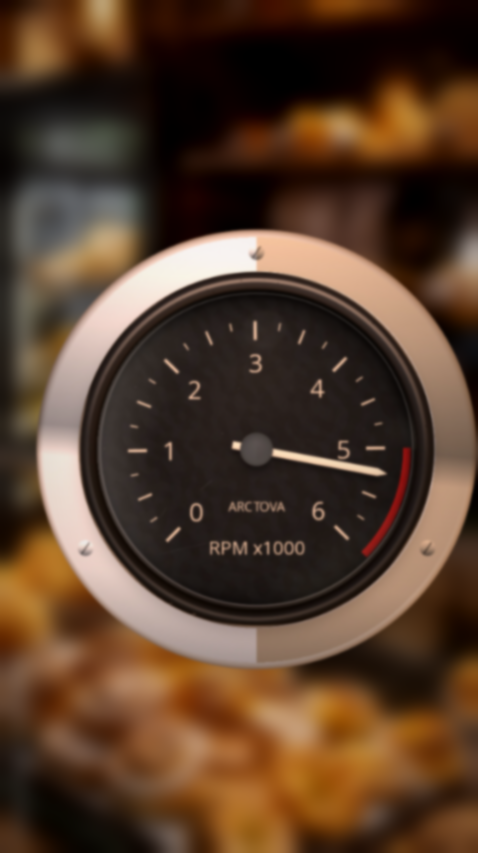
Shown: **5250** rpm
